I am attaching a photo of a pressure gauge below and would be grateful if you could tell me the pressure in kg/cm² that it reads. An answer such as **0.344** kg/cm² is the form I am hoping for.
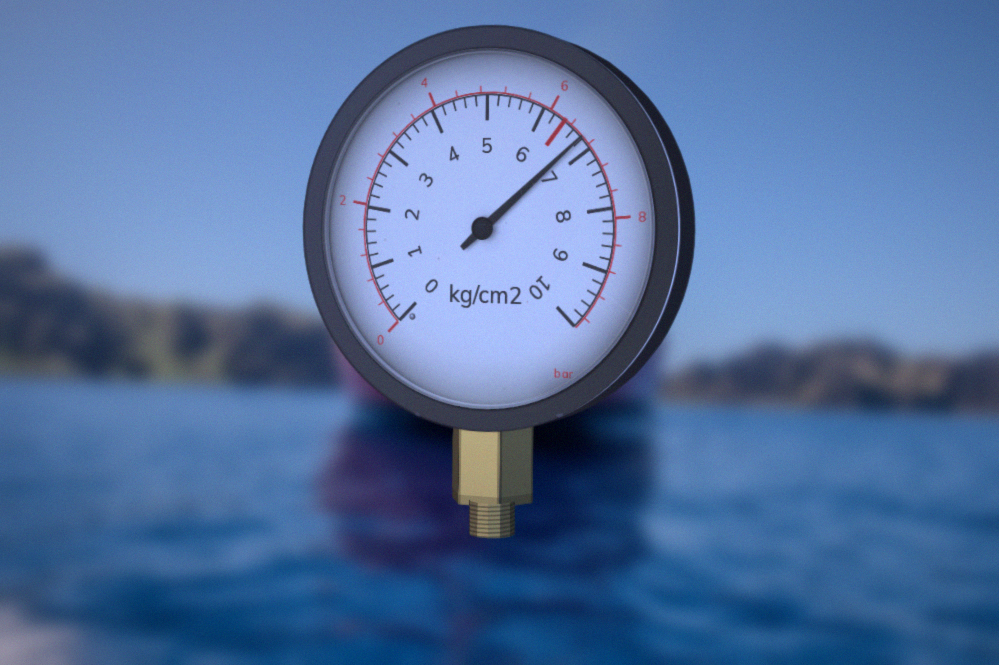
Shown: **6.8** kg/cm²
